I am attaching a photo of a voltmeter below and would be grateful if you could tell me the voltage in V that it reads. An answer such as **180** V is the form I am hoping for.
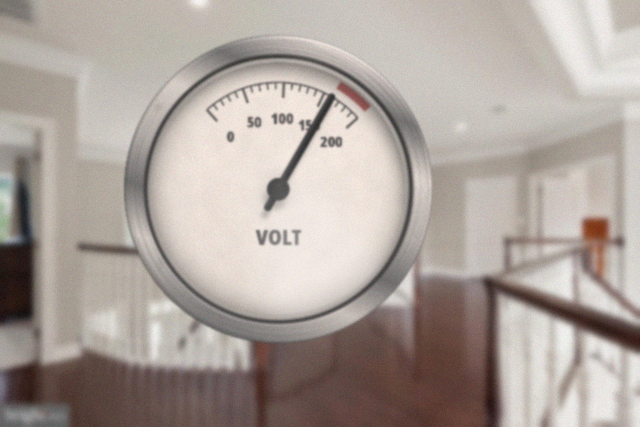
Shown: **160** V
